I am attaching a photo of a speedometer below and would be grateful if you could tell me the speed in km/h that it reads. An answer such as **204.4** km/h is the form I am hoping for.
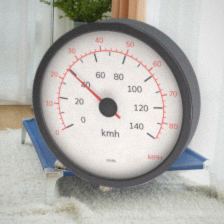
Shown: **40** km/h
